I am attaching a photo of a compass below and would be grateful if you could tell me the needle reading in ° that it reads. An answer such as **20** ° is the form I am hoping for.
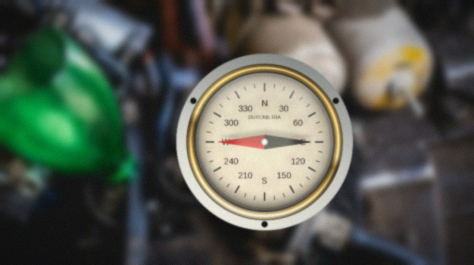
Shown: **270** °
